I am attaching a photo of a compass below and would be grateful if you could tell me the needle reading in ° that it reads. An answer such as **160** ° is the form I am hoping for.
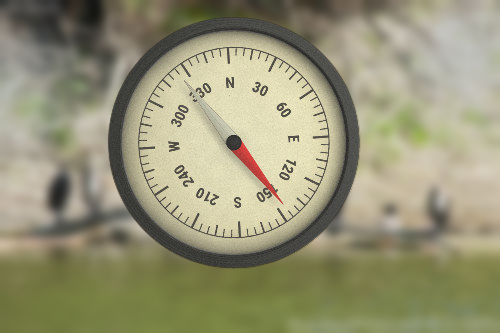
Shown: **145** °
